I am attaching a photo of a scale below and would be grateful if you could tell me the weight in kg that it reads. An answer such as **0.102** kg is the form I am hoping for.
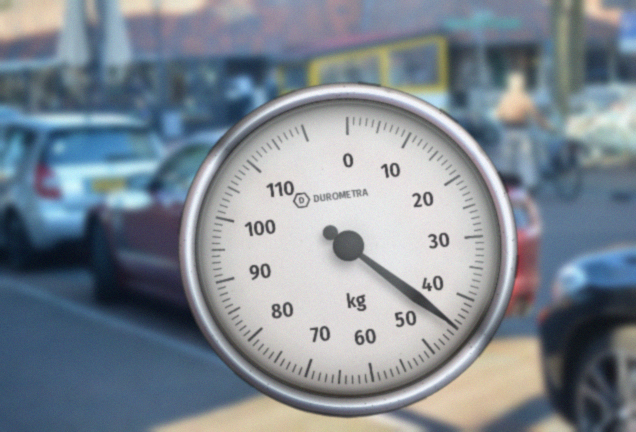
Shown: **45** kg
